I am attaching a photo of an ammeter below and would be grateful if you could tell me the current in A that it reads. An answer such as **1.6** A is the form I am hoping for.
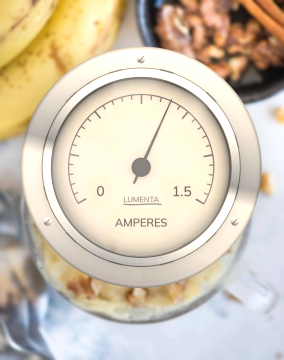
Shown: **0.9** A
